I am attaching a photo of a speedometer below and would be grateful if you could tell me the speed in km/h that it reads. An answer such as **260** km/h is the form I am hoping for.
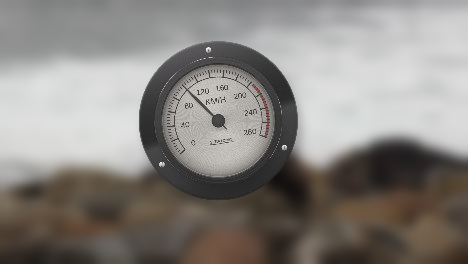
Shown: **100** km/h
